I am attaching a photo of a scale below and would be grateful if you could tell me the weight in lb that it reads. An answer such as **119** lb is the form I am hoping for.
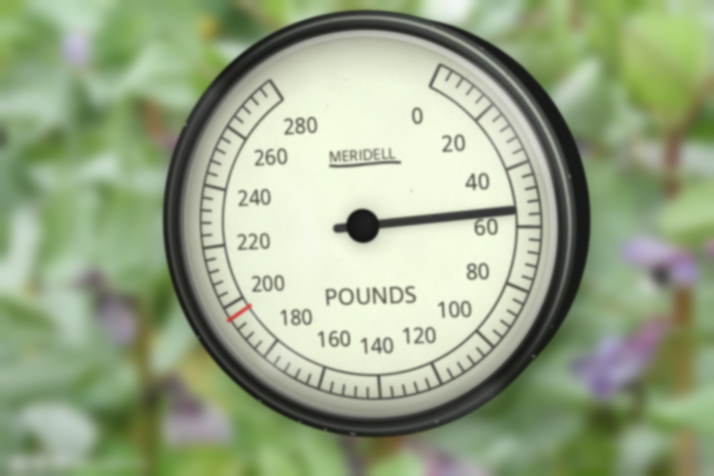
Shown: **54** lb
